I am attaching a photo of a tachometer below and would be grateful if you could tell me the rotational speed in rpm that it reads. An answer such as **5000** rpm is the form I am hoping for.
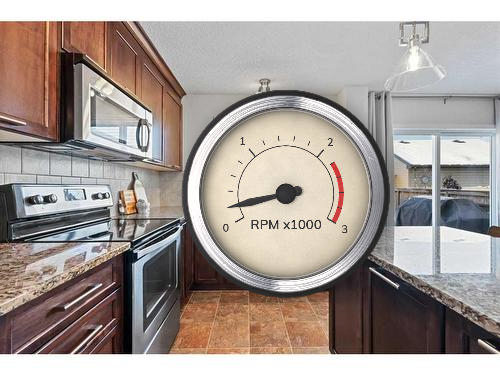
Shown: **200** rpm
